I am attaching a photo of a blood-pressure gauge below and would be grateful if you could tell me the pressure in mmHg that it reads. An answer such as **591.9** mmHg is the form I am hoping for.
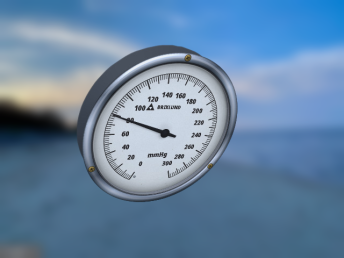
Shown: **80** mmHg
